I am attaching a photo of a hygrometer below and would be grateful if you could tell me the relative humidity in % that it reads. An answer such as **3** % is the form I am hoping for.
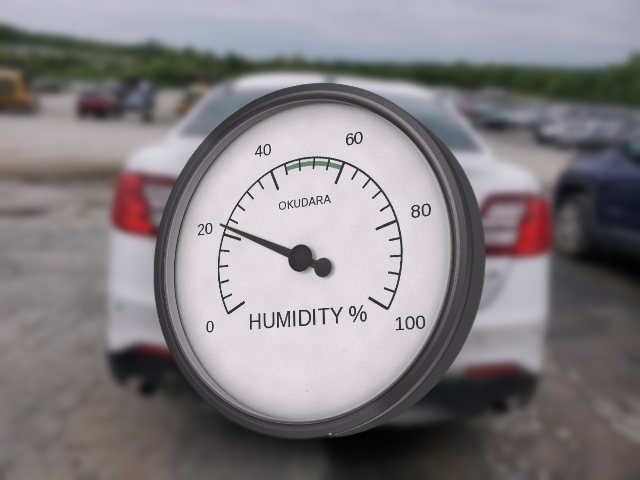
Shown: **22** %
